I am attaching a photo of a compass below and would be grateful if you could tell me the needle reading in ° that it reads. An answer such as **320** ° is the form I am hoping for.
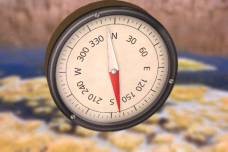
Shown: **170** °
